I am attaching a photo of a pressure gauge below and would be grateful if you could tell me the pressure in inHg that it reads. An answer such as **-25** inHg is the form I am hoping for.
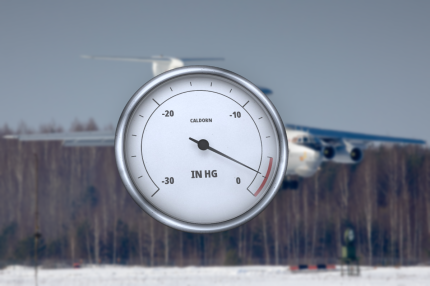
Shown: **-2** inHg
